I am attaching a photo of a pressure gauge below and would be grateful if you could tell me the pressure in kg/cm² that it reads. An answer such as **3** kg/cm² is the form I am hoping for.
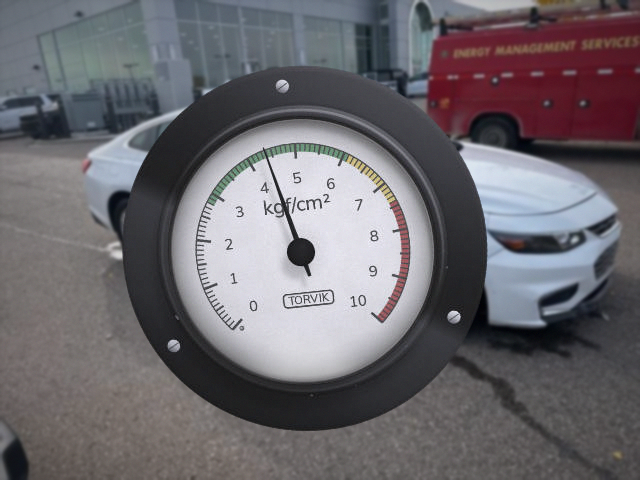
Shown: **4.4** kg/cm²
